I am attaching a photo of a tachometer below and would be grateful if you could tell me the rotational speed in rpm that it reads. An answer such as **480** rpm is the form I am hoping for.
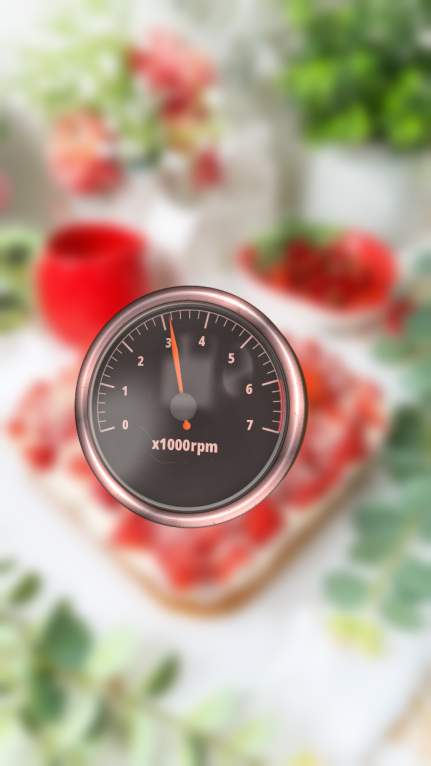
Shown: **3200** rpm
